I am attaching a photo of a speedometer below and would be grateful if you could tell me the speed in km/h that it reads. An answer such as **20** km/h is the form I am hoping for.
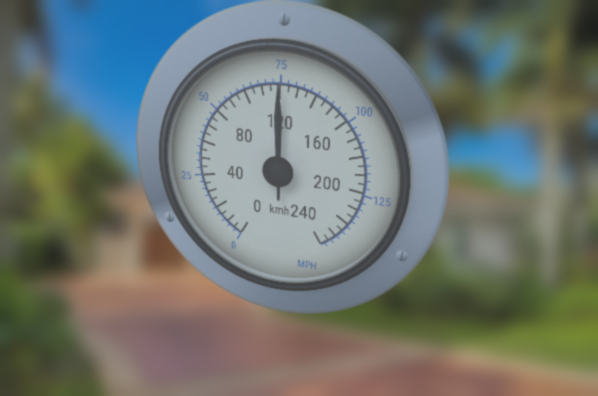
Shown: **120** km/h
